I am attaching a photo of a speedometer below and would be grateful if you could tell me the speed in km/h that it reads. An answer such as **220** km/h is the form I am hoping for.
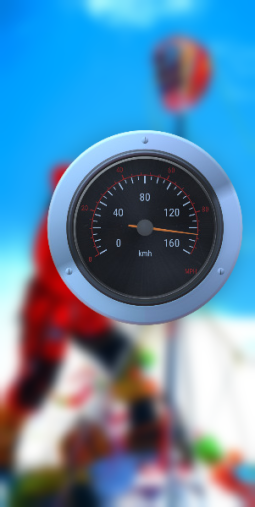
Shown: **145** km/h
